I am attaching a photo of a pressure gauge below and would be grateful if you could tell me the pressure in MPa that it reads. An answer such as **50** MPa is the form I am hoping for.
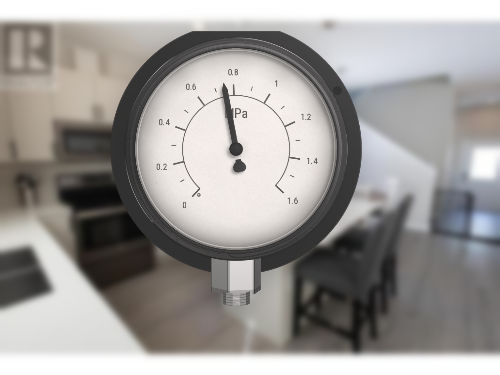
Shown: **0.75** MPa
